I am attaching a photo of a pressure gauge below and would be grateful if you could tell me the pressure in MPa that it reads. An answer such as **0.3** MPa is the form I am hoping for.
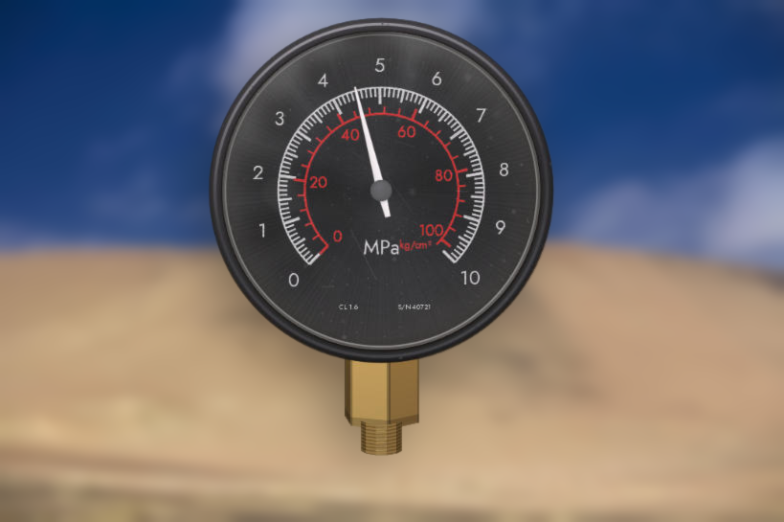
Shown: **4.5** MPa
